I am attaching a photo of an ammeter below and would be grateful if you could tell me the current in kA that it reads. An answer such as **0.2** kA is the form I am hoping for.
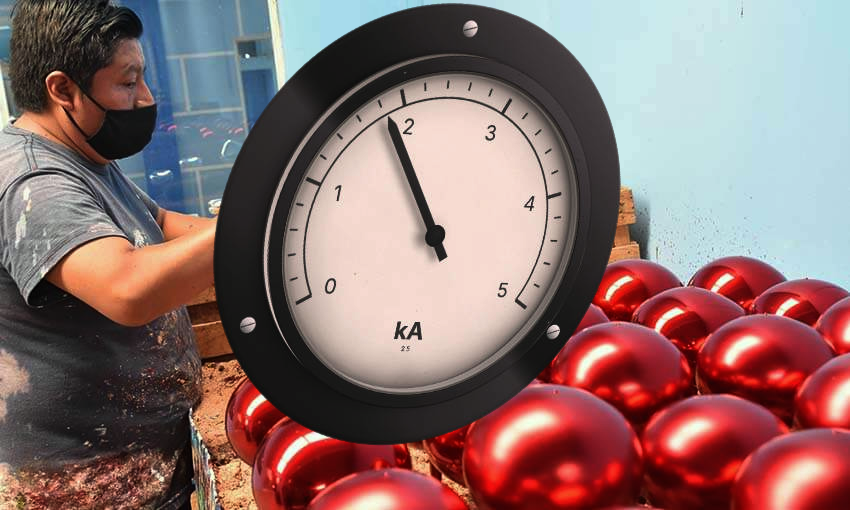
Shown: **1.8** kA
